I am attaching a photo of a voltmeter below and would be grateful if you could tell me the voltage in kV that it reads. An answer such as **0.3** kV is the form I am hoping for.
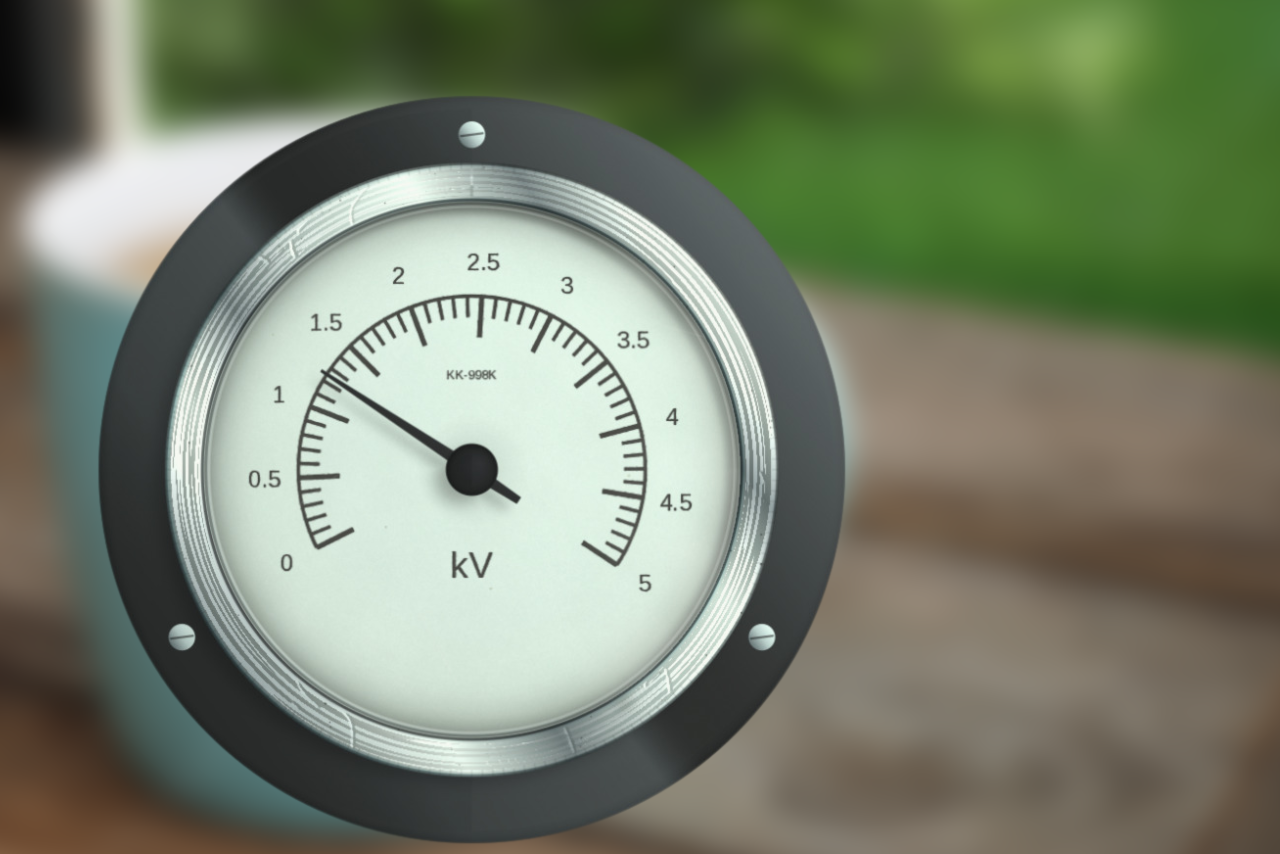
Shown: **1.25** kV
